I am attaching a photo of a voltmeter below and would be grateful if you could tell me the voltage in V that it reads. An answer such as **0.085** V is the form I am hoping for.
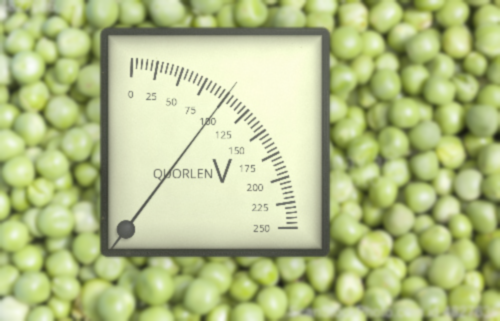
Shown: **100** V
